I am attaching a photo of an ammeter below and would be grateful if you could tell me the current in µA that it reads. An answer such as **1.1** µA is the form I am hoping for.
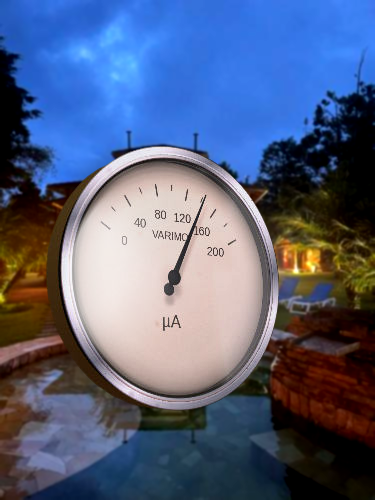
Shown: **140** µA
